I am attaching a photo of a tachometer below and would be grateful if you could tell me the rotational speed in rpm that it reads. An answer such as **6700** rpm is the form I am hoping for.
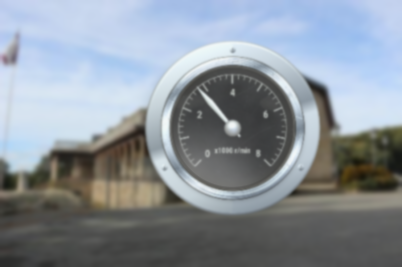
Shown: **2800** rpm
